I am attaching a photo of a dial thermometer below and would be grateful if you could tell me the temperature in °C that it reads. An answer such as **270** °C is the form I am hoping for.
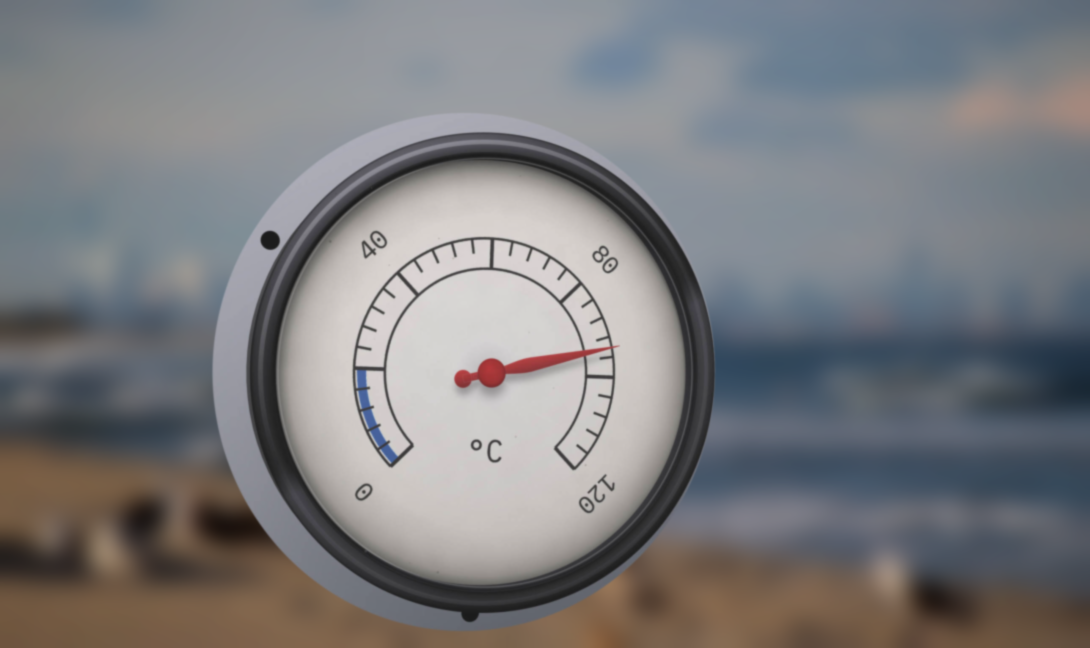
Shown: **94** °C
